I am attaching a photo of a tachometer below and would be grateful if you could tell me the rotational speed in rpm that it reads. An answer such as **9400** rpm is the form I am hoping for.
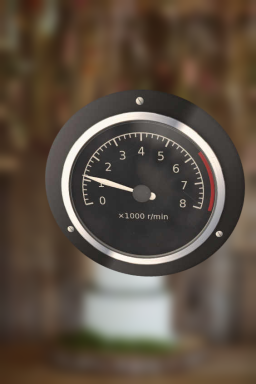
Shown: **1200** rpm
